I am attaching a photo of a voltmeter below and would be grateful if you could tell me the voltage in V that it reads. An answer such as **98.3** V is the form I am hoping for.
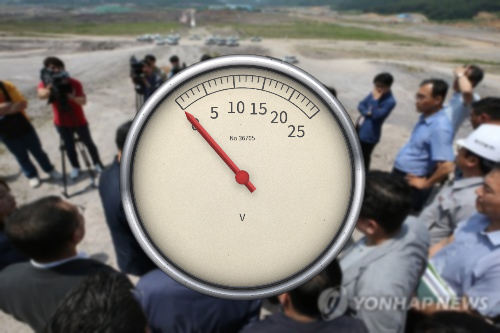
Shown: **0** V
